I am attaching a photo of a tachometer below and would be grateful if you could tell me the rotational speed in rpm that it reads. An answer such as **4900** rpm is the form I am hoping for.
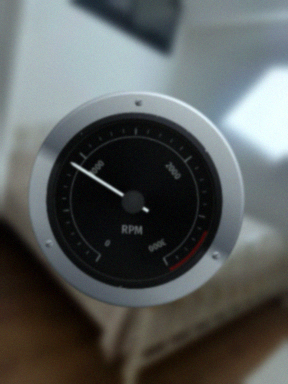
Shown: **900** rpm
